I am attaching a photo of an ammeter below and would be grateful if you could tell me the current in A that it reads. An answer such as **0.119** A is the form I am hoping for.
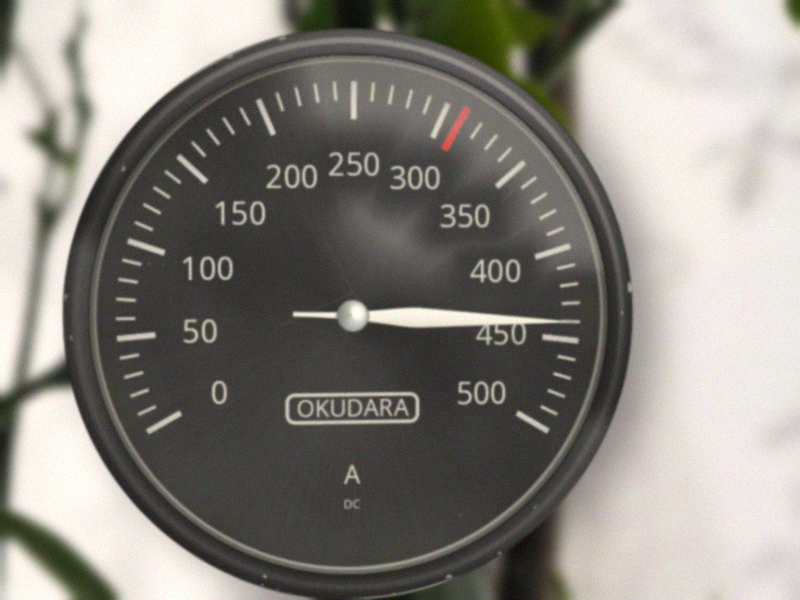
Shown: **440** A
